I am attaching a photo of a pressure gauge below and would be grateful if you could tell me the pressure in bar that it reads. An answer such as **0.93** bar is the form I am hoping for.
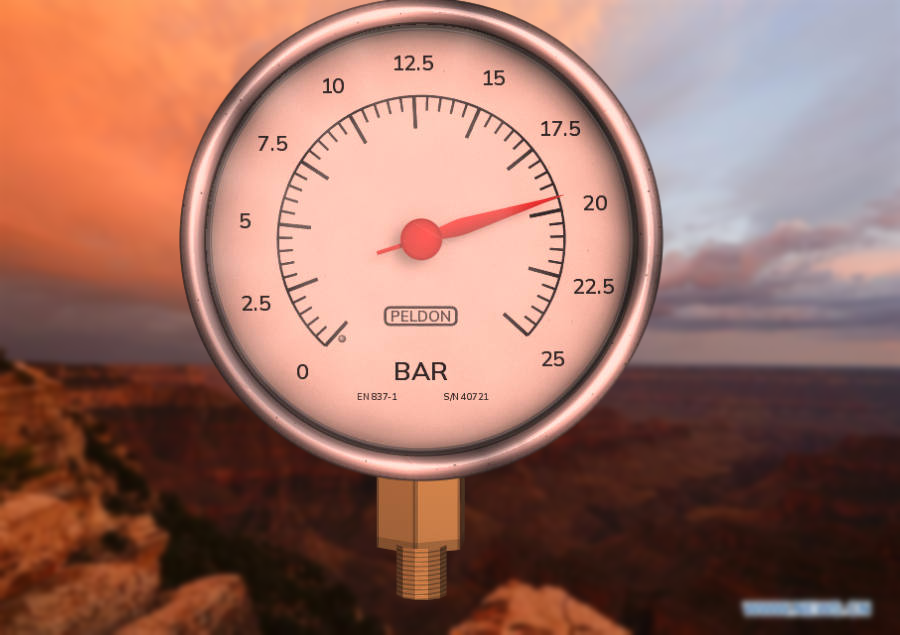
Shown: **19.5** bar
